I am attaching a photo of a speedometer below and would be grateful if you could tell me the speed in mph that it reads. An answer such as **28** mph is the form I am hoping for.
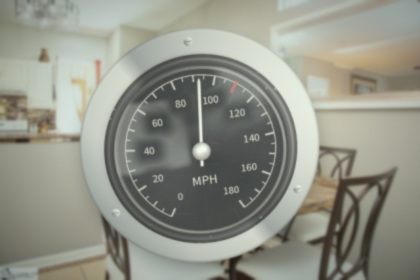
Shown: **92.5** mph
